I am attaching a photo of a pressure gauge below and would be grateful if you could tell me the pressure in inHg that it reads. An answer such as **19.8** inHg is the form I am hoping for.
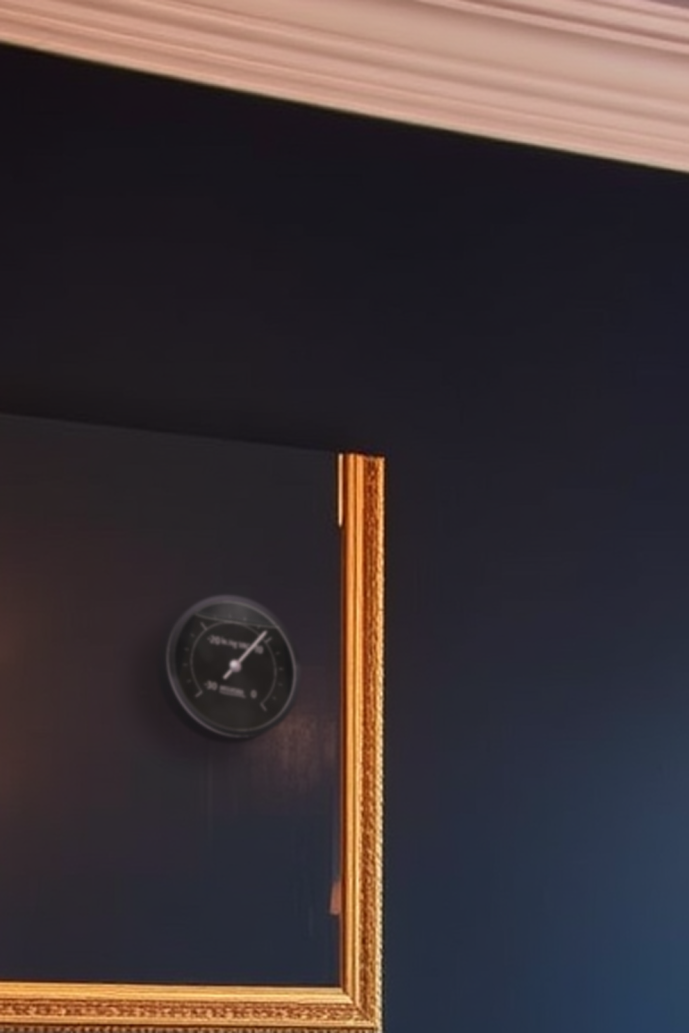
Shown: **-11** inHg
